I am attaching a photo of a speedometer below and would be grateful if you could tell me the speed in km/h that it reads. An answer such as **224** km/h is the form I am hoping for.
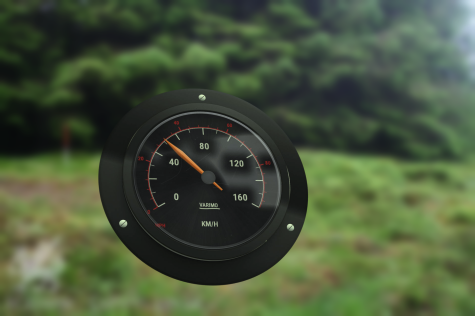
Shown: **50** km/h
